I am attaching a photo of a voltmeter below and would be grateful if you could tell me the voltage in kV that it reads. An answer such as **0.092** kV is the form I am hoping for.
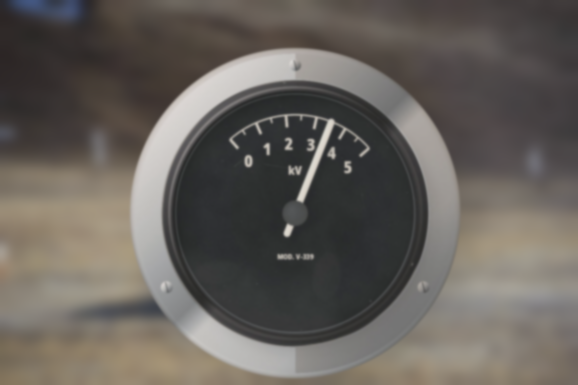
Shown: **3.5** kV
